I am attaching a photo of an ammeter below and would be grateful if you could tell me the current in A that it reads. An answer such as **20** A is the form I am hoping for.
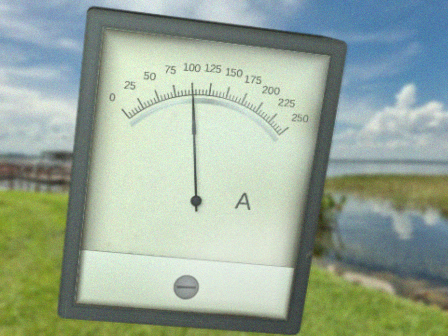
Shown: **100** A
